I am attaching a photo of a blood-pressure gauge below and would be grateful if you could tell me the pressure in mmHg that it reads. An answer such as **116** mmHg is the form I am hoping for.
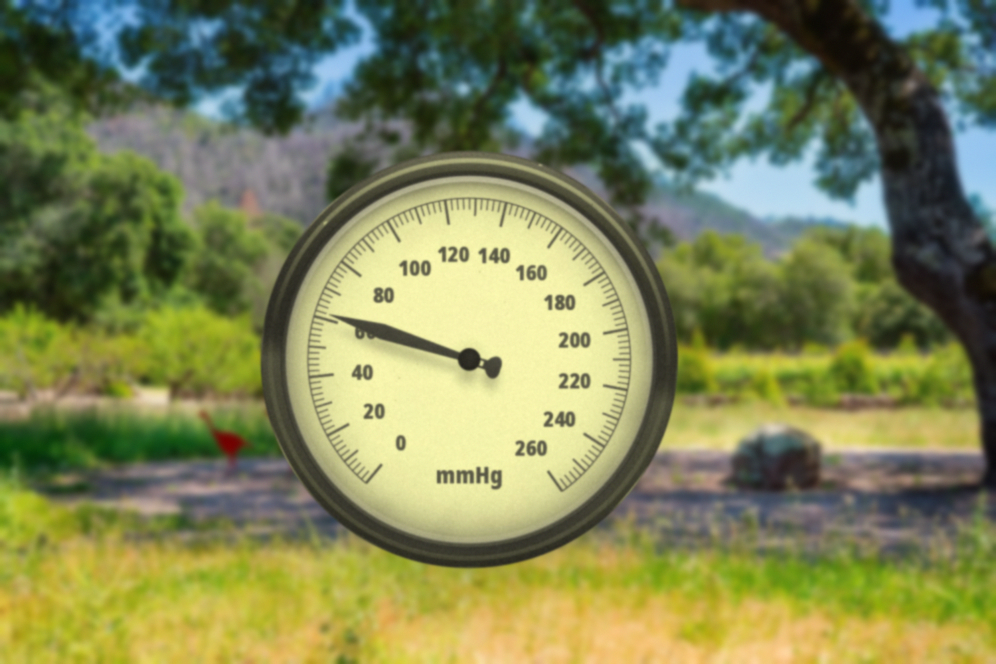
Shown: **62** mmHg
